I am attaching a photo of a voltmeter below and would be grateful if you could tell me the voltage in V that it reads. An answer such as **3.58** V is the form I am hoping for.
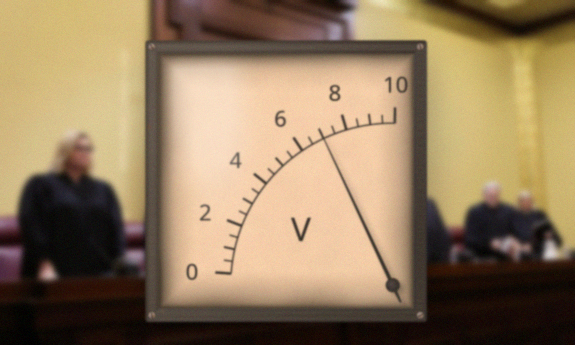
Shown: **7** V
